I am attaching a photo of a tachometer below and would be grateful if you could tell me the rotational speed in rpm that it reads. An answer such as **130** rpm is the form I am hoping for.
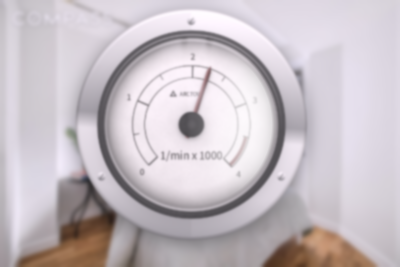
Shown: **2250** rpm
